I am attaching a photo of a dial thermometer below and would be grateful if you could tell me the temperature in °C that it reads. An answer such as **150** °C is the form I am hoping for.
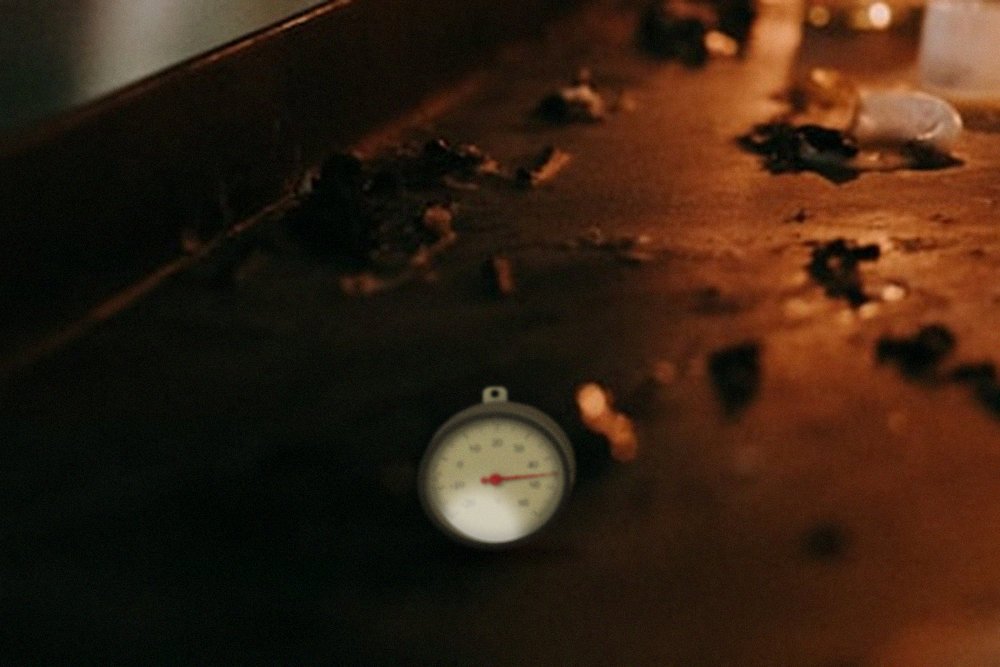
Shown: **45** °C
